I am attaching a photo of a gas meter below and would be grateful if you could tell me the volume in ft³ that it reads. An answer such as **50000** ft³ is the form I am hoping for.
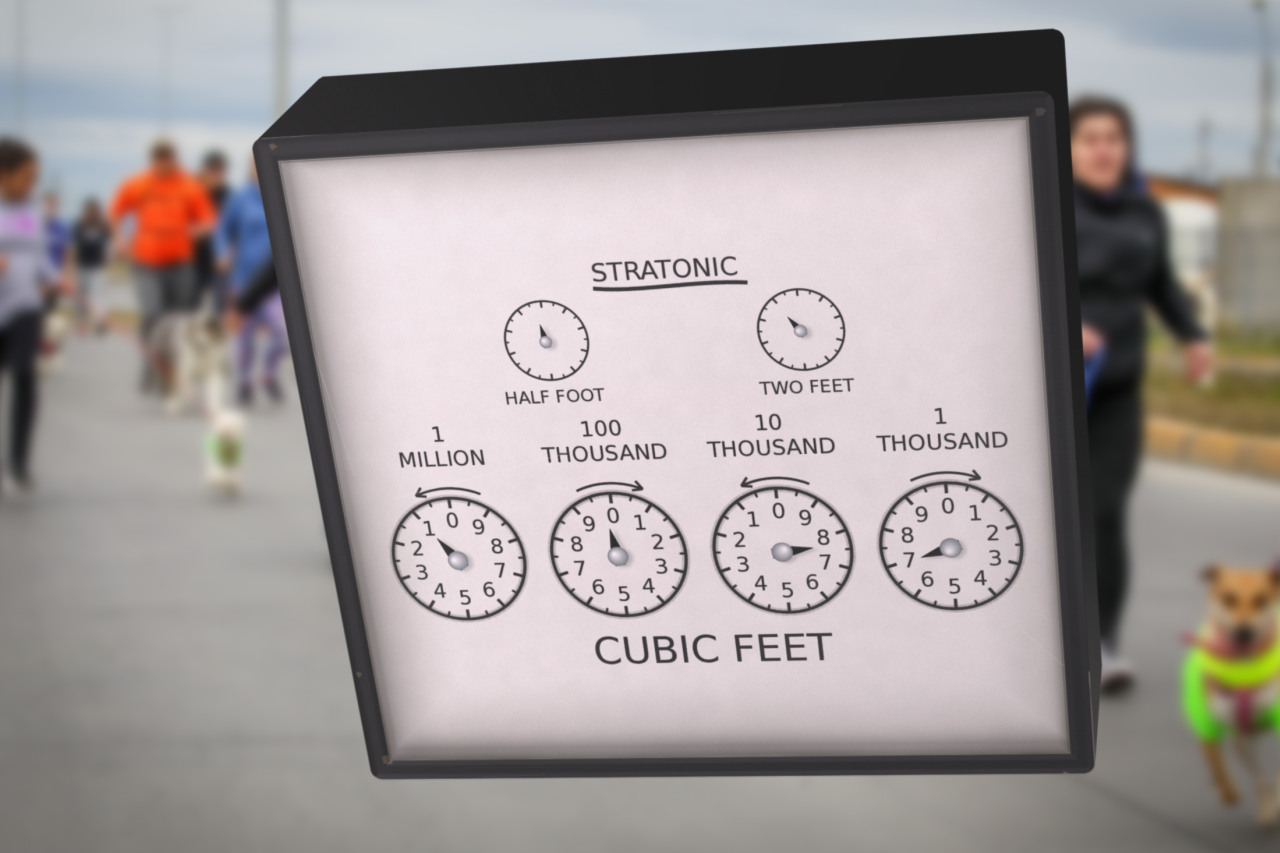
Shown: **97700** ft³
